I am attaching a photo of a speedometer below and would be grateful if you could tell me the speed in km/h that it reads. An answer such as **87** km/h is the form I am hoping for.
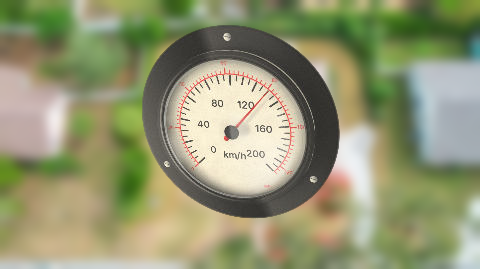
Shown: **130** km/h
